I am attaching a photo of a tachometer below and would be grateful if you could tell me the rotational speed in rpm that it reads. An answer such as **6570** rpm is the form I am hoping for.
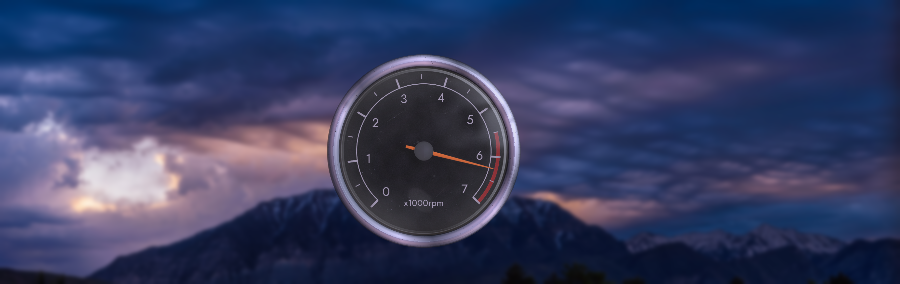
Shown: **6250** rpm
